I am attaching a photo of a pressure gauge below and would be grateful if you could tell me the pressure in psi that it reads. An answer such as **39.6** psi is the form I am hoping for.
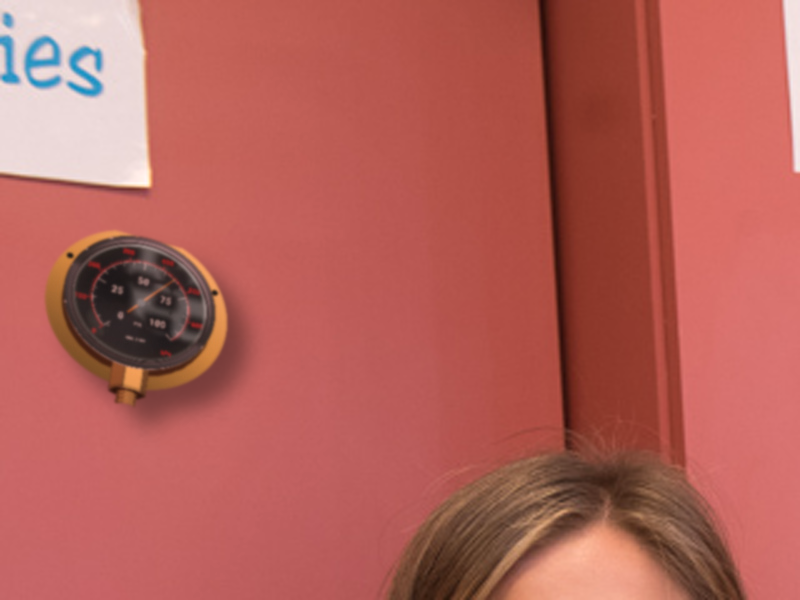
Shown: **65** psi
